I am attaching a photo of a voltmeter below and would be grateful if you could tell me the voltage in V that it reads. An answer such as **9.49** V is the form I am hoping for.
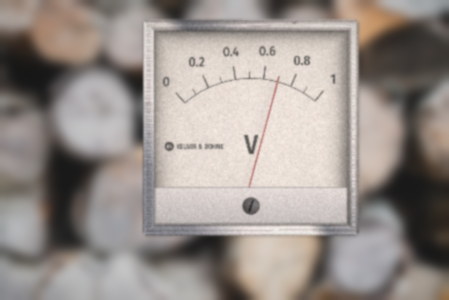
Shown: **0.7** V
